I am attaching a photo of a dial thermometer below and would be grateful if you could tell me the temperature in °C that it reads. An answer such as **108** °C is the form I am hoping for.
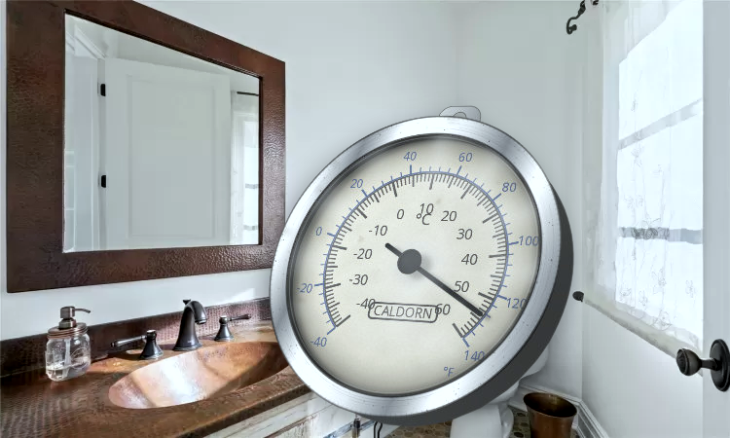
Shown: **54** °C
